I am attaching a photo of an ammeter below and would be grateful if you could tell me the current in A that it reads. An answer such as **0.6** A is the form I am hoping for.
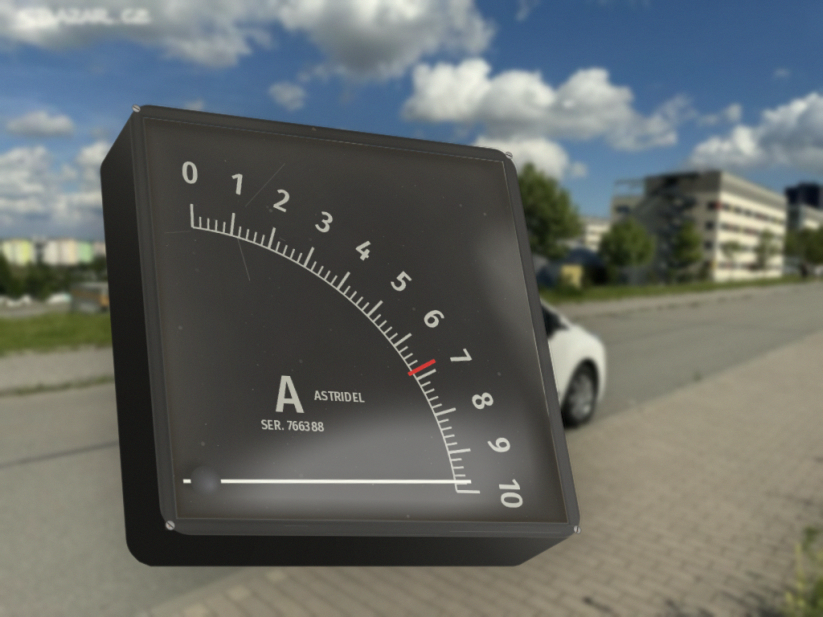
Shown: **9.8** A
